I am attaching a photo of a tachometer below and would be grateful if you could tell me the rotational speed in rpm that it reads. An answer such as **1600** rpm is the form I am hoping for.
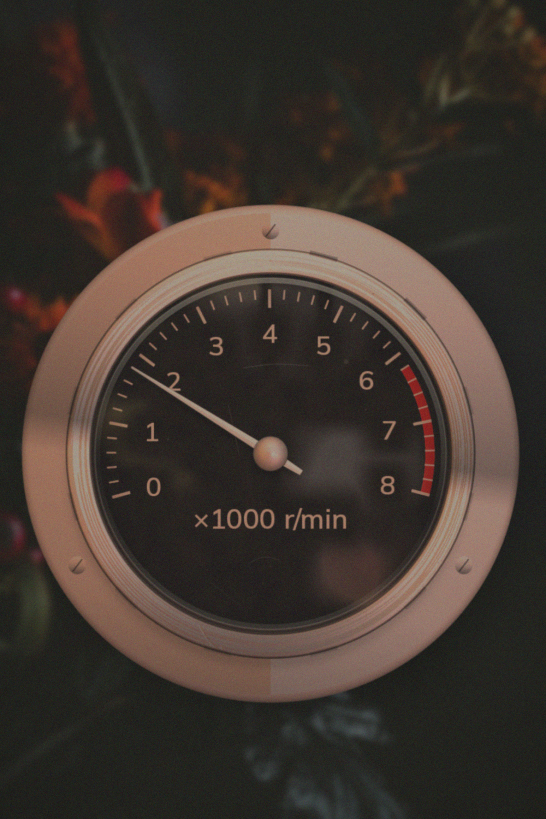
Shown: **1800** rpm
